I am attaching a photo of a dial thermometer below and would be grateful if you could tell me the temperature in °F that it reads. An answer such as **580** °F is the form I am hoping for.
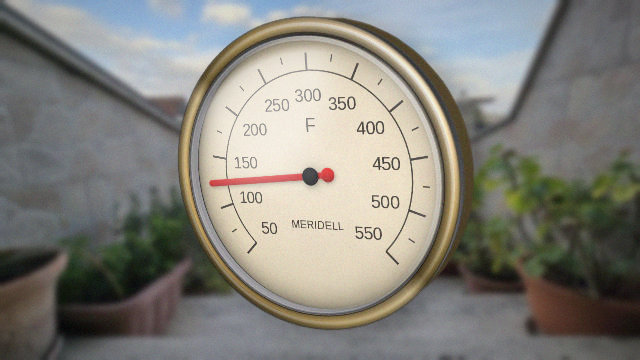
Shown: **125** °F
